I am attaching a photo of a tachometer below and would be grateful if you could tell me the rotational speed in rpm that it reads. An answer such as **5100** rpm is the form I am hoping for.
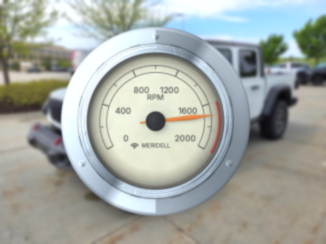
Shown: **1700** rpm
